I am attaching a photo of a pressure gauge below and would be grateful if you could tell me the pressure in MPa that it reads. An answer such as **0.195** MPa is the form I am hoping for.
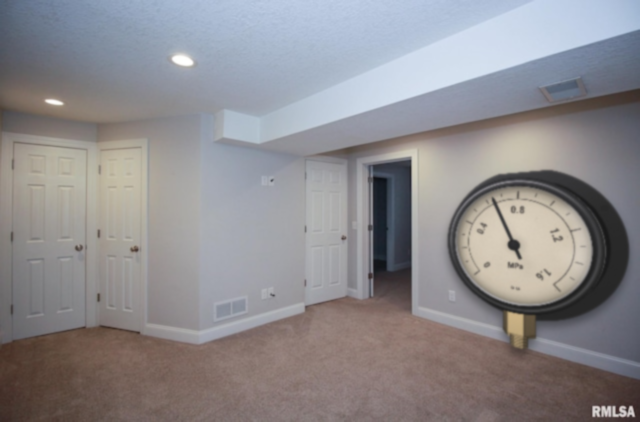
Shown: **0.65** MPa
